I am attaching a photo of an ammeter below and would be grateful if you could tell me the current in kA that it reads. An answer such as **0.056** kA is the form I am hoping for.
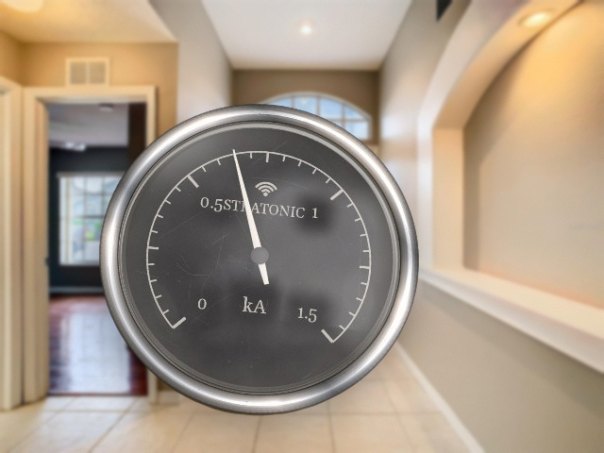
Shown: **0.65** kA
